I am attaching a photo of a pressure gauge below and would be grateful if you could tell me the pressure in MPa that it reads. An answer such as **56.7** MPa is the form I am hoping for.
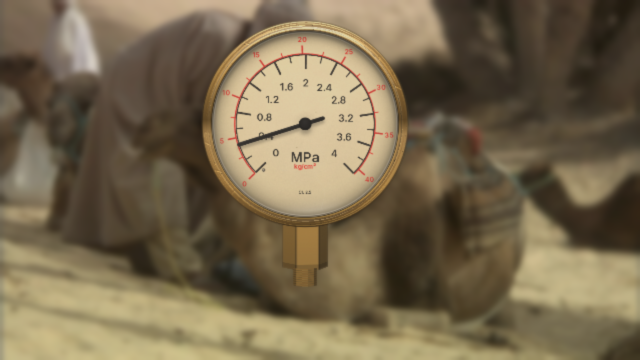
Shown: **0.4** MPa
